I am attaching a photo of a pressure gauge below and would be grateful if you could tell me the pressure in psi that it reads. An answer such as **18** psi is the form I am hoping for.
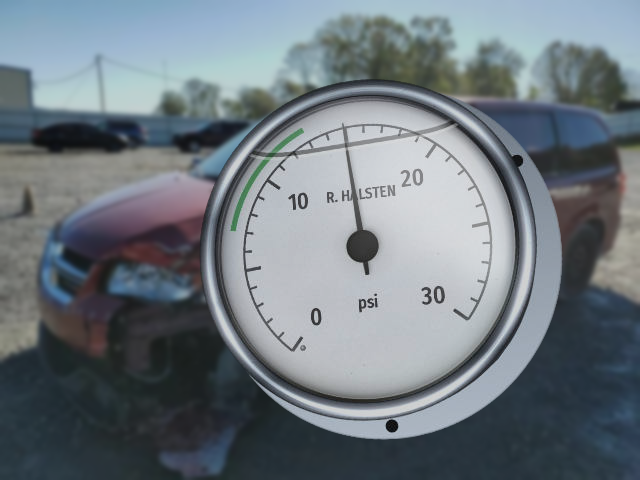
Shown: **15** psi
